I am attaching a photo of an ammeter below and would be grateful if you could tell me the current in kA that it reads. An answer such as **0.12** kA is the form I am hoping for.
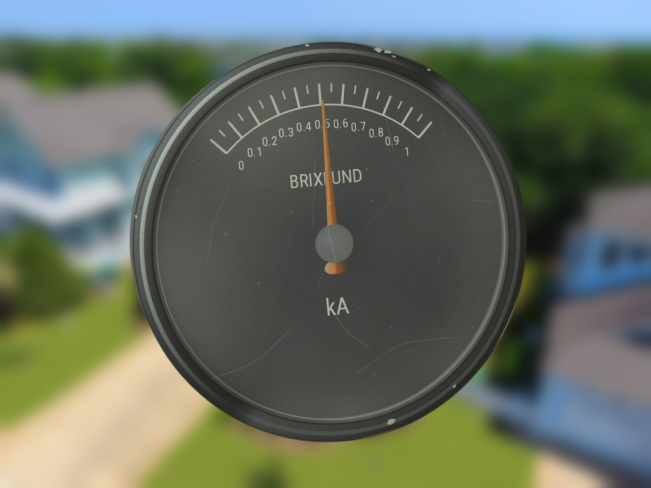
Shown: **0.5** kA
